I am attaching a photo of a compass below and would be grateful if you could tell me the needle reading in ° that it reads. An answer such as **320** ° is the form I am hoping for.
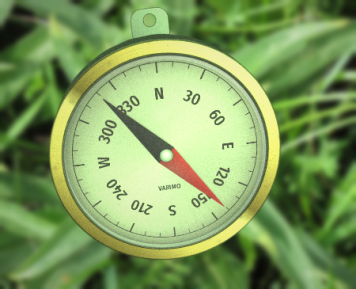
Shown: **140** °
